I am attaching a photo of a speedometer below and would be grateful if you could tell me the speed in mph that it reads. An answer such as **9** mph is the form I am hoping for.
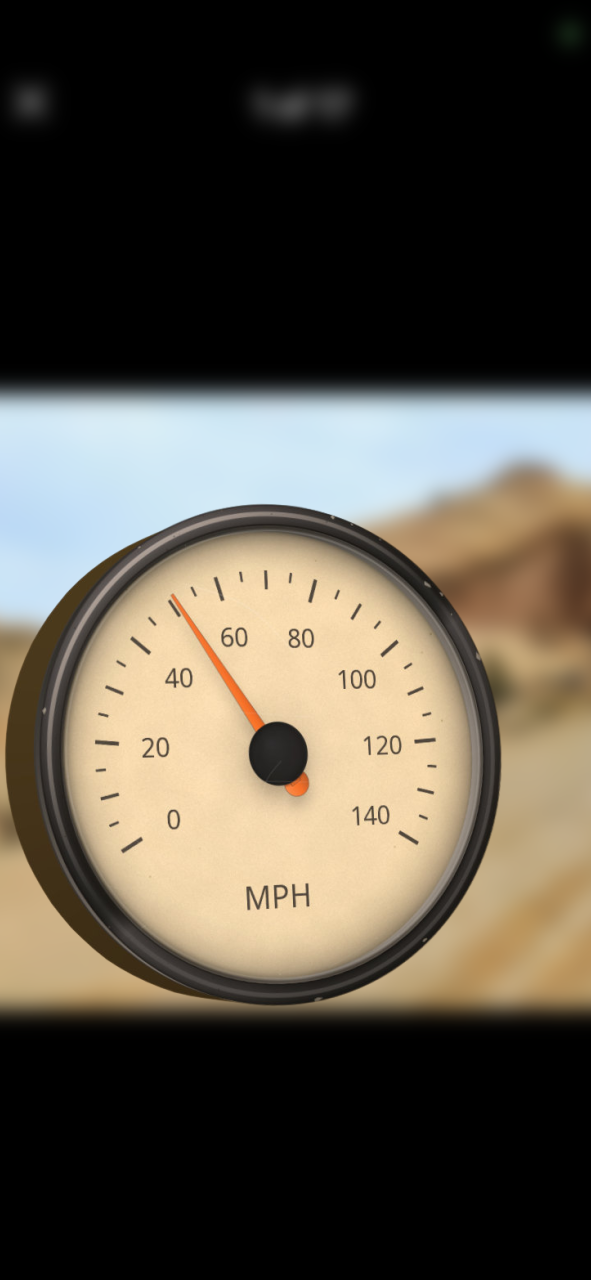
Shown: **50** mph
